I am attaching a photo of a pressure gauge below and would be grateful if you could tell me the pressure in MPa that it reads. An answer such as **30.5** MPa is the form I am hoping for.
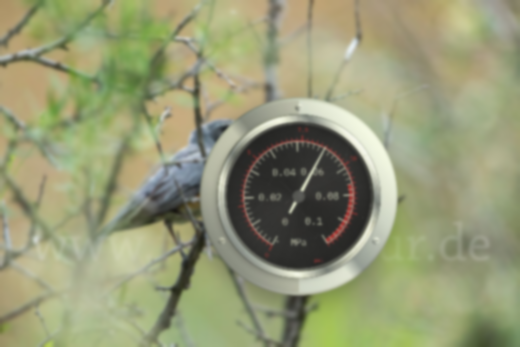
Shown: **0.06** MPa
